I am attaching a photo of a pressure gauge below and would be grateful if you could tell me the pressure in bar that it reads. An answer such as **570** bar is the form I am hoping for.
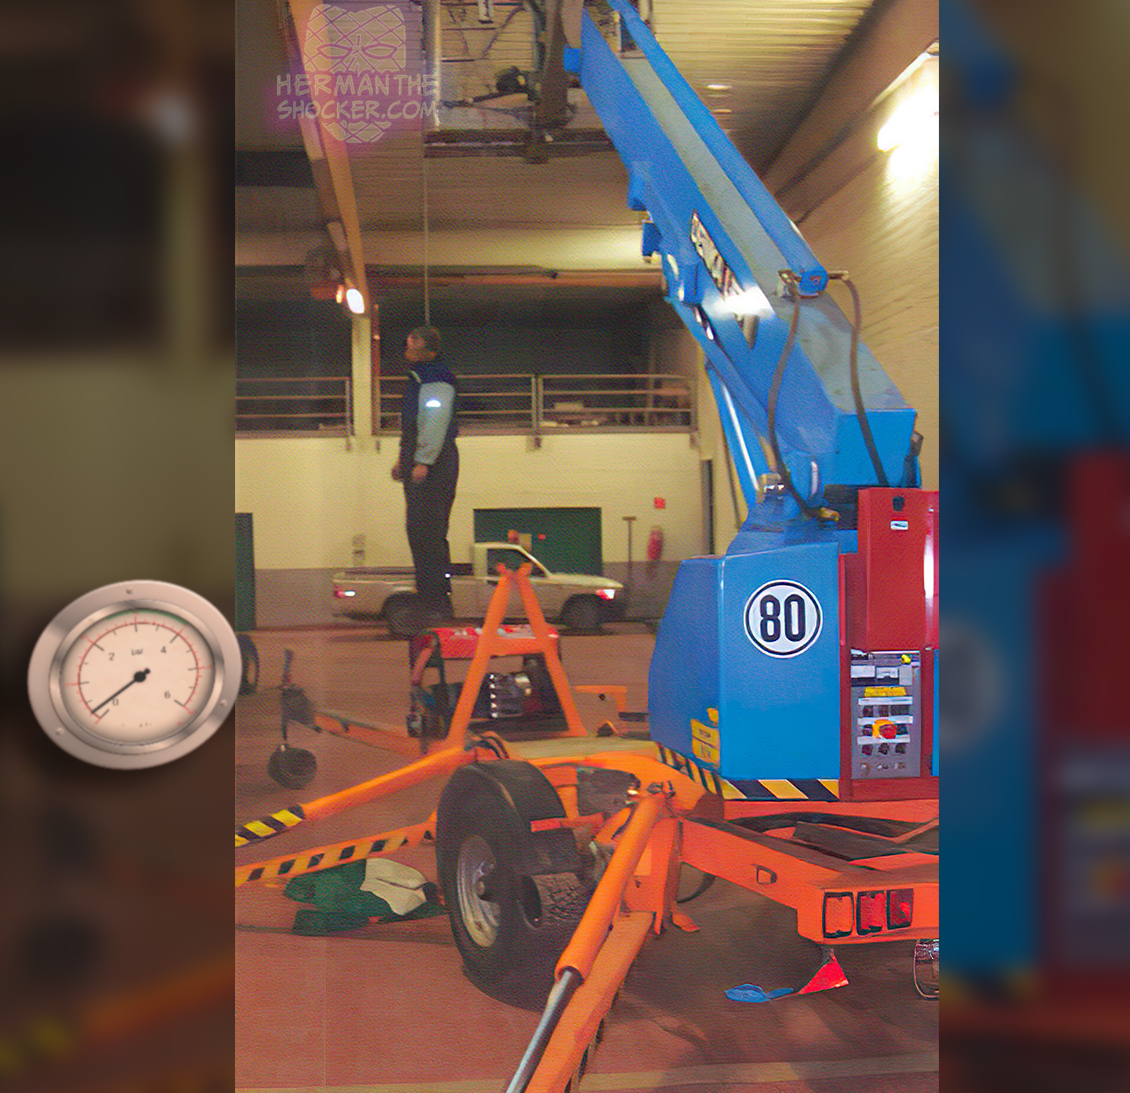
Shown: **0.25** bar
